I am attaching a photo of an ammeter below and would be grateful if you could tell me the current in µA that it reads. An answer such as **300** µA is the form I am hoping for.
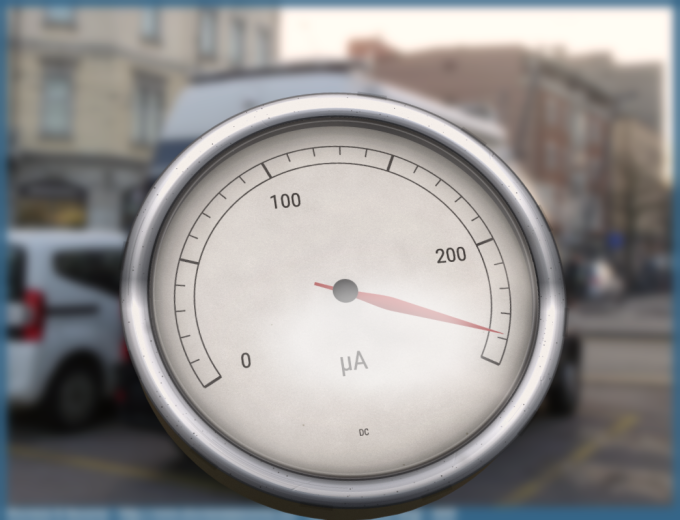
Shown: **240** µA
